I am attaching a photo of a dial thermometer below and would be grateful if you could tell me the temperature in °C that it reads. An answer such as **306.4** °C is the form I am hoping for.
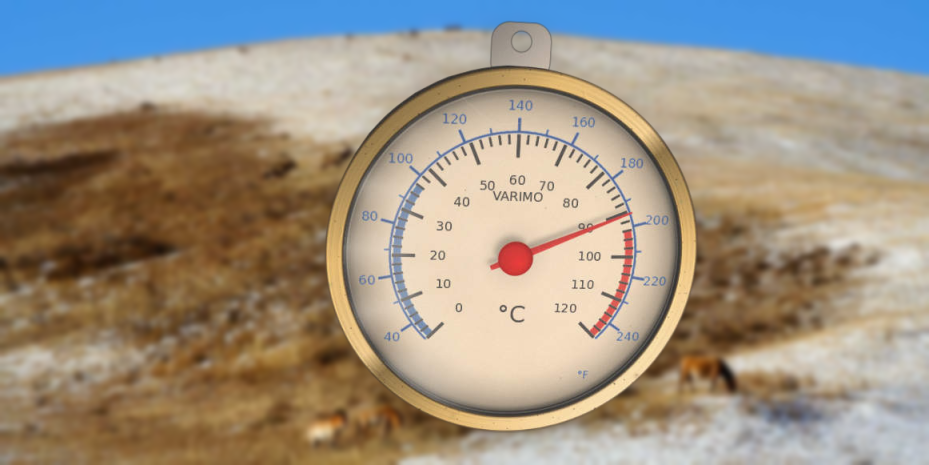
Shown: **90** °C
